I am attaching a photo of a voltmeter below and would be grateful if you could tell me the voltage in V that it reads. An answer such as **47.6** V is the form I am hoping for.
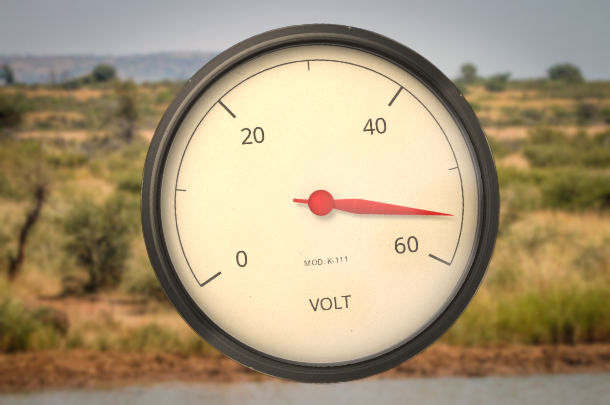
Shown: **55** V
